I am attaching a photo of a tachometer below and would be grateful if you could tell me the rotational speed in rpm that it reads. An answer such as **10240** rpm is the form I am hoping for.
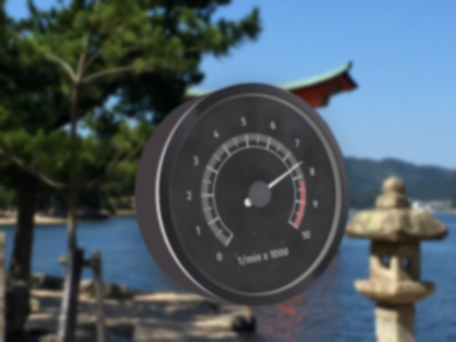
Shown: **7500** rpm
